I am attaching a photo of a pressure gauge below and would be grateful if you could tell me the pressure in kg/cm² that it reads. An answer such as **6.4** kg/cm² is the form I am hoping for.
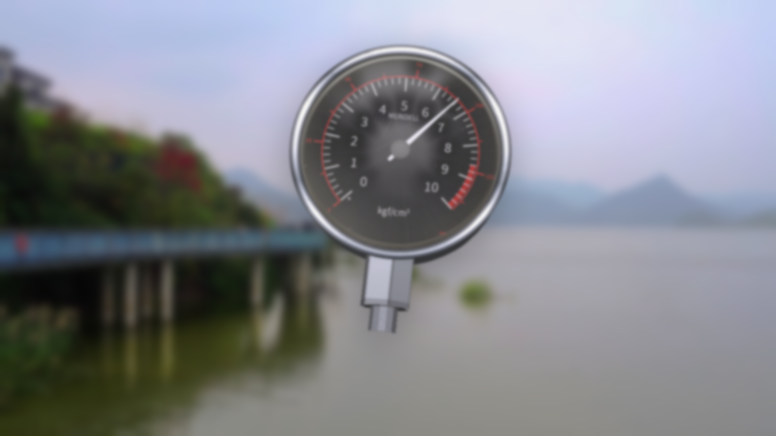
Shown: **6.6** kg/cm²
